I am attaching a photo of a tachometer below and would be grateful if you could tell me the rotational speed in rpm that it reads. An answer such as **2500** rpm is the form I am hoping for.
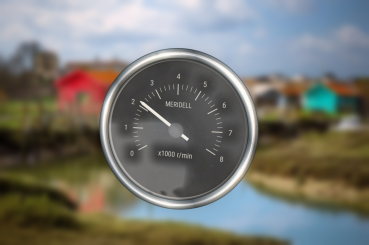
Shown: **2200** rpm
